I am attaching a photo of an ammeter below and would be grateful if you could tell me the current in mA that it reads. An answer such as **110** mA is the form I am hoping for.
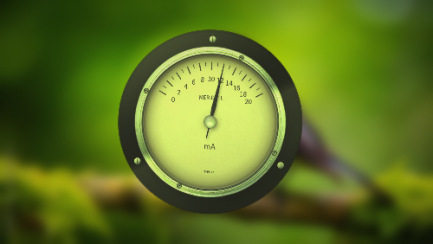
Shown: **12** mA
